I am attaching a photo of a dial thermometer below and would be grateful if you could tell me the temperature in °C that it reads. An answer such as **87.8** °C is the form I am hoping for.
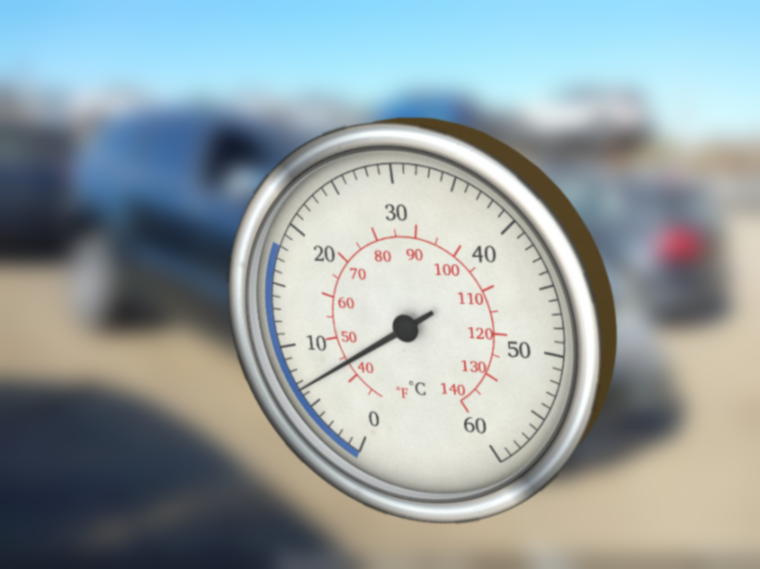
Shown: **6.5** °C
